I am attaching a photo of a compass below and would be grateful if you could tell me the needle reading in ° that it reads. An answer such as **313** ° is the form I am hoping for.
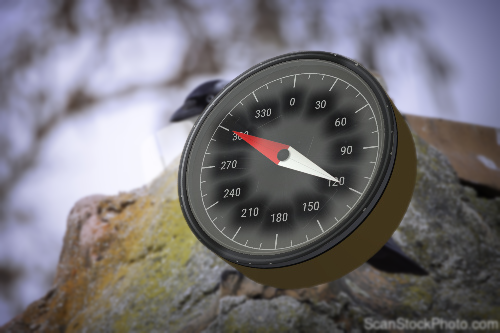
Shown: **300** °
